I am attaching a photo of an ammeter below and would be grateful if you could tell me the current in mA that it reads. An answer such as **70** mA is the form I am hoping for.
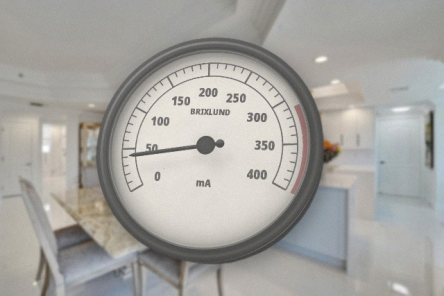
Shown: **40** mA
